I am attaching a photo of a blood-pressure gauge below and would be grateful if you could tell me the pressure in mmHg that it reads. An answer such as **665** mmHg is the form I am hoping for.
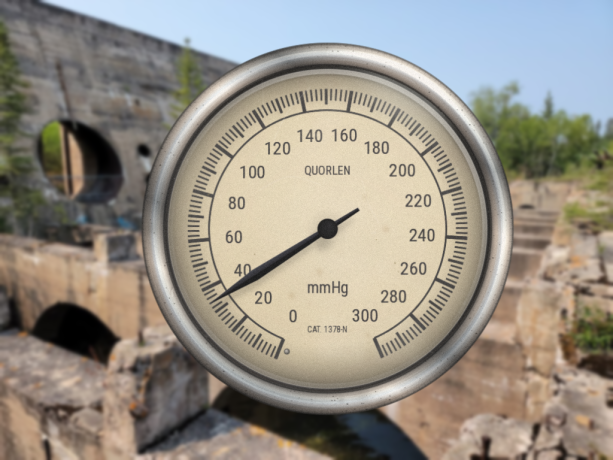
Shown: **34** mmHg
